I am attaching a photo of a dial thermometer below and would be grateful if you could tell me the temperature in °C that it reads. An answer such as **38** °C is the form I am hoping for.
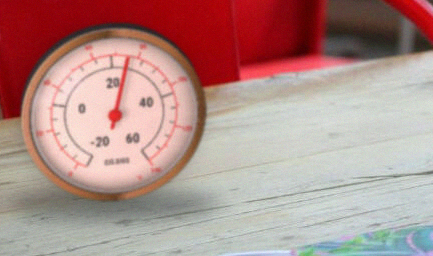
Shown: **24** °C
